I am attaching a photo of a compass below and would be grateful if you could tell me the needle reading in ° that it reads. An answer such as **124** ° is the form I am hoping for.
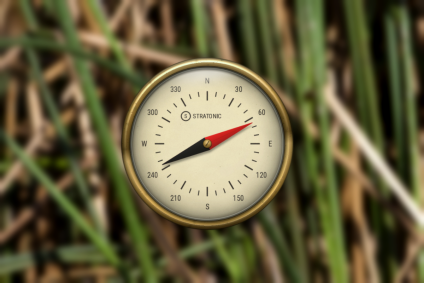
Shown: **65** °
